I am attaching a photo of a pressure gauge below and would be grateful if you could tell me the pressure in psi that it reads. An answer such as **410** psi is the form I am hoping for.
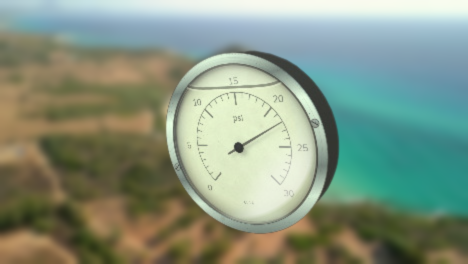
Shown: **22** psi
